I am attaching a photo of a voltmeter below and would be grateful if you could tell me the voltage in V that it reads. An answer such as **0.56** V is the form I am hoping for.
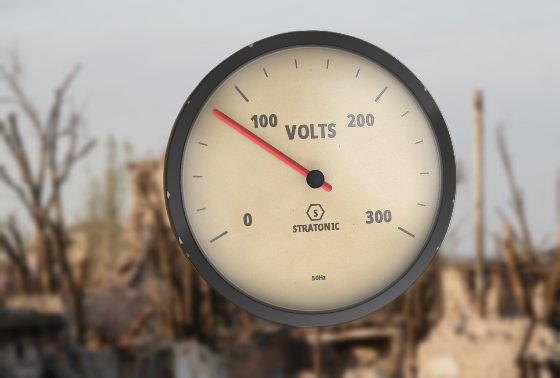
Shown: **80** V
